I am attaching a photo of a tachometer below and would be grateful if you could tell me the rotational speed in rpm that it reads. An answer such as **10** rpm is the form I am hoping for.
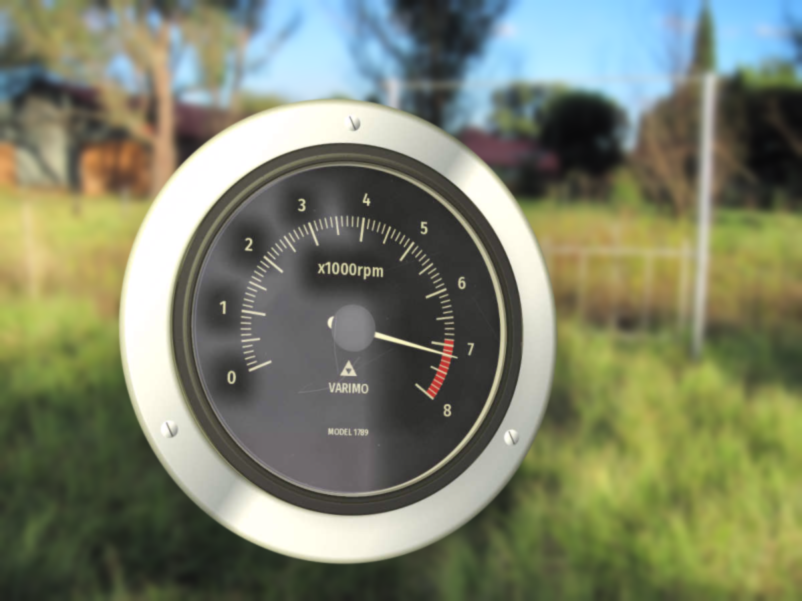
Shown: **7200** rpm
